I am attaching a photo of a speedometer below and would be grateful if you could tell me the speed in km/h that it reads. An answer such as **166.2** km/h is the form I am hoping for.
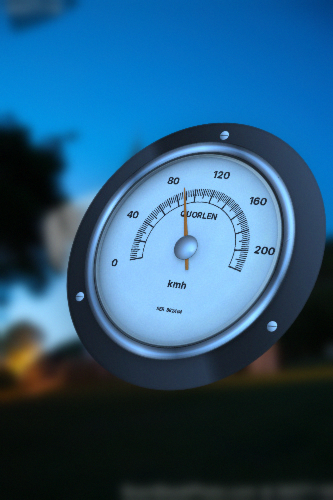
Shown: **90** km/h
